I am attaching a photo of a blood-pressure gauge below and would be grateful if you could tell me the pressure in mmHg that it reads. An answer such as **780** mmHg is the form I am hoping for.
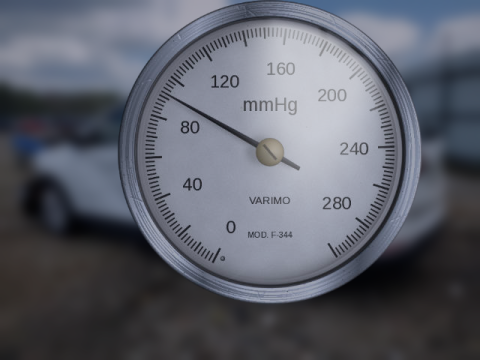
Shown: **92** mmHg
